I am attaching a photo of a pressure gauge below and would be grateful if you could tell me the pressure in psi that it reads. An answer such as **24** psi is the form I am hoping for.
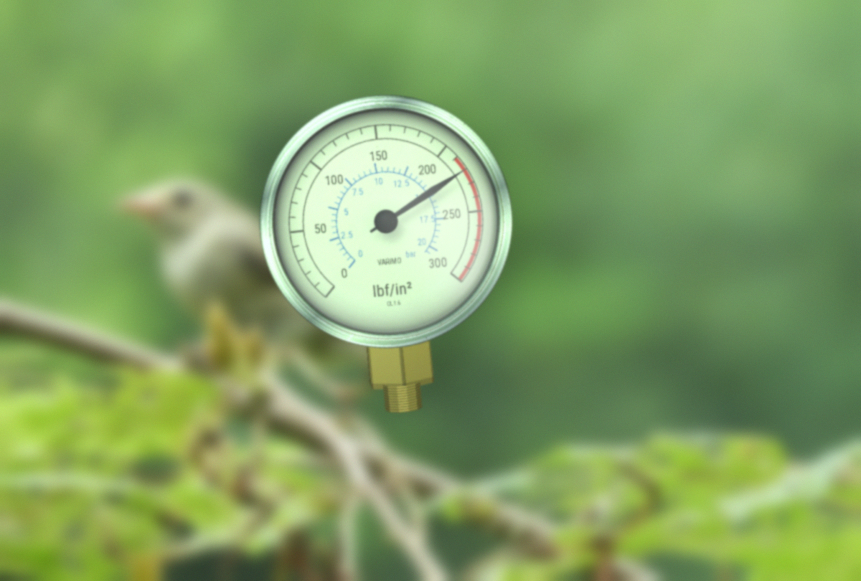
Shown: **220** psi
